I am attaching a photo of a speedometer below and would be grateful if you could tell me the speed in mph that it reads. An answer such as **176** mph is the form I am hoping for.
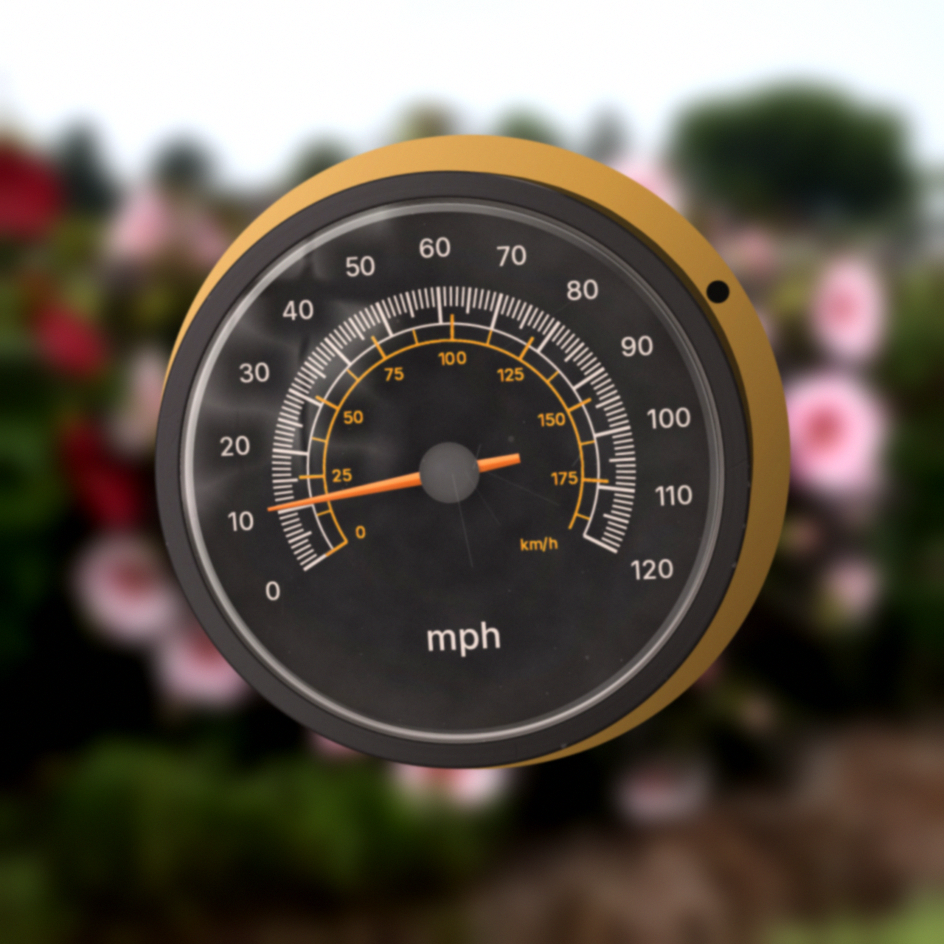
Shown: **11** mph
